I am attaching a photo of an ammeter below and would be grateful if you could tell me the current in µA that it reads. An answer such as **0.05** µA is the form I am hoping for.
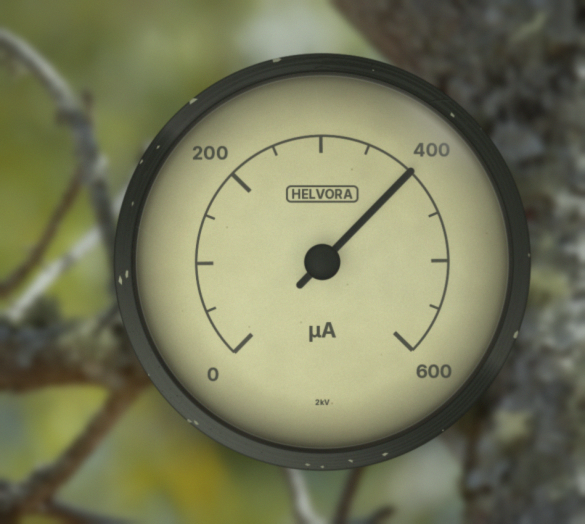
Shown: **400** µA
